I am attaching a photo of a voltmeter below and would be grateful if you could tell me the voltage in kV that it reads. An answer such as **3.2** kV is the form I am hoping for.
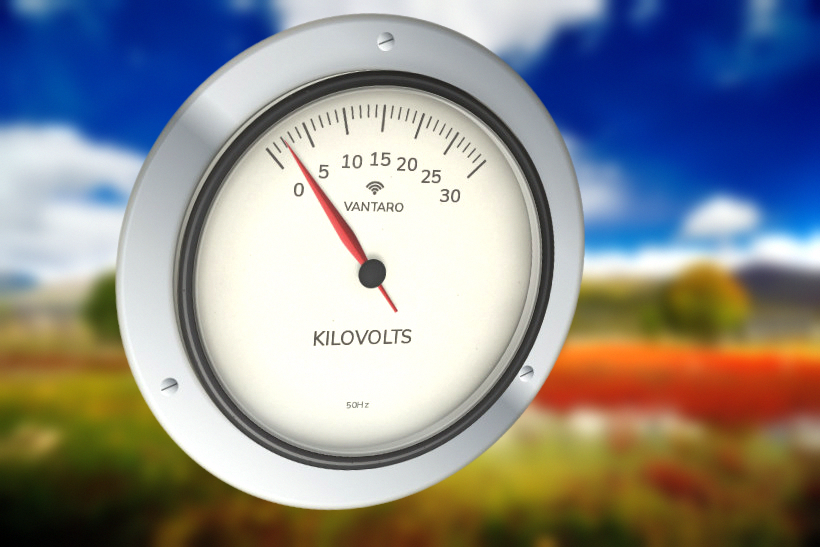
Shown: **2** kV
